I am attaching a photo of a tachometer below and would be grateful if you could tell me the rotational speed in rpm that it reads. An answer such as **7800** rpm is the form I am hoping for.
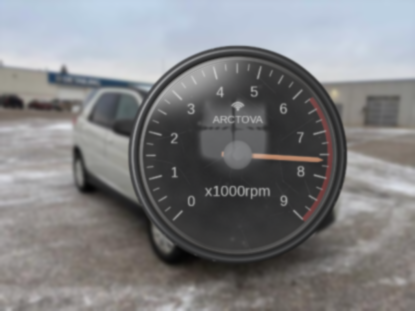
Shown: **7625** rpm
